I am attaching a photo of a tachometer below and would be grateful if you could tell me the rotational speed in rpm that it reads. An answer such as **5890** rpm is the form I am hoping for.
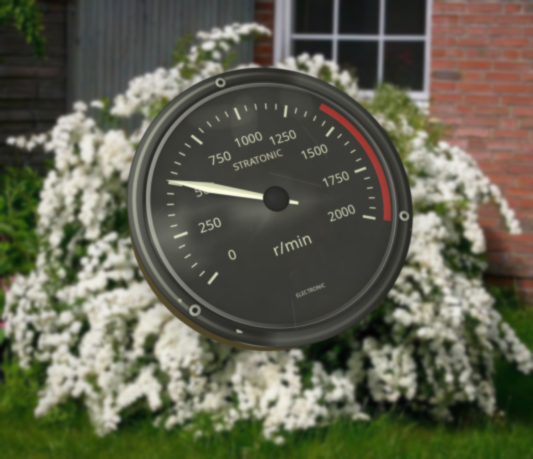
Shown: **500** rpm
